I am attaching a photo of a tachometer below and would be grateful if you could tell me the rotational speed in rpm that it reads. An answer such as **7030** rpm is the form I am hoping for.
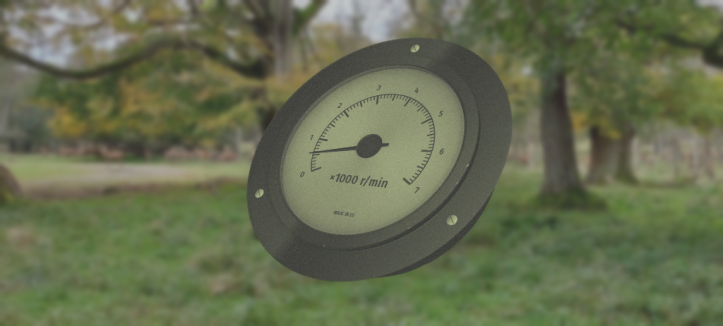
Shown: **500** rpm
